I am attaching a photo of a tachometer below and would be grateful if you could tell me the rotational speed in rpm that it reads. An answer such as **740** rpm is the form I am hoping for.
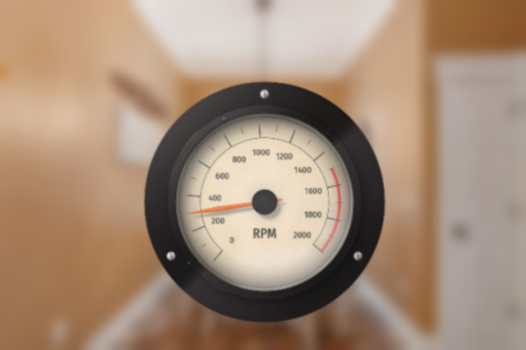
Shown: **300** rpm
